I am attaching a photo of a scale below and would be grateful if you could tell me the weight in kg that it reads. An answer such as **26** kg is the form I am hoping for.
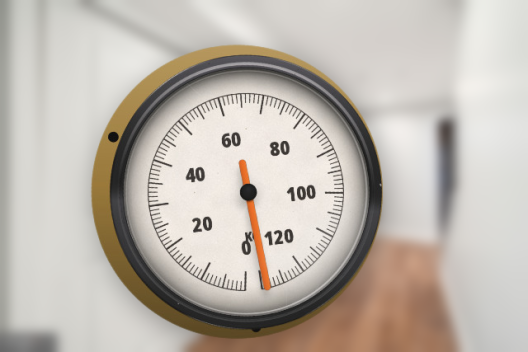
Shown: **129** kg
